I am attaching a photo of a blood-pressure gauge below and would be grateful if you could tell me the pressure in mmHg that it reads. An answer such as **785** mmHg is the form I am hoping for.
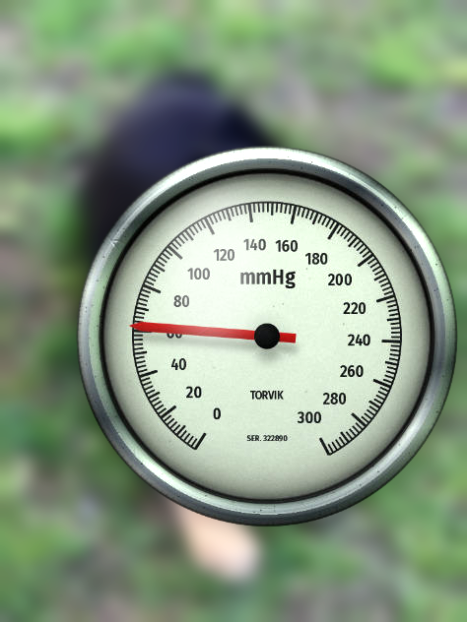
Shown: **62** mmHg
